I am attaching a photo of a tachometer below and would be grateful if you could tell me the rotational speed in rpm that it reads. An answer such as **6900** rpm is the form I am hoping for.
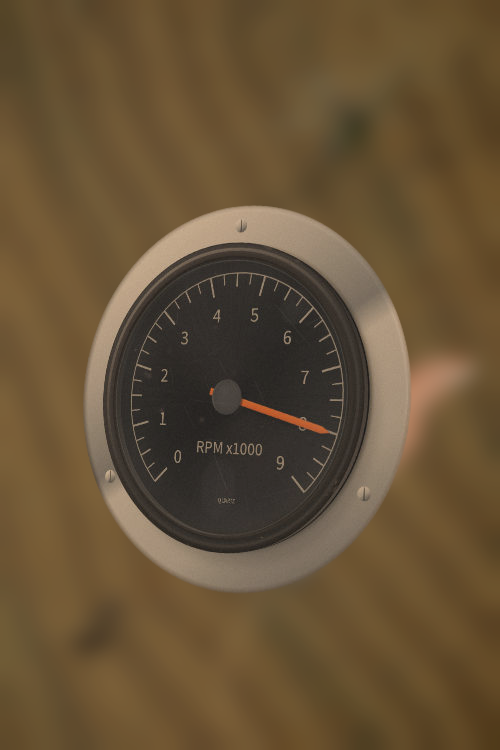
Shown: **8000** rpm
